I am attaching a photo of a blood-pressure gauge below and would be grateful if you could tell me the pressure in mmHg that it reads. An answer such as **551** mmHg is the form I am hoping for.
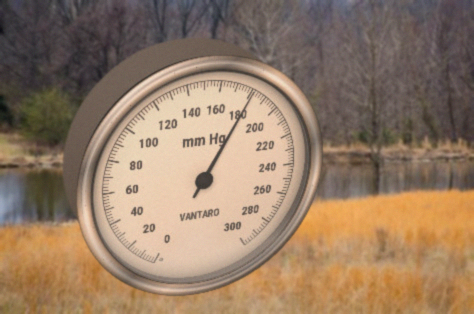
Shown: **180** mmHg
